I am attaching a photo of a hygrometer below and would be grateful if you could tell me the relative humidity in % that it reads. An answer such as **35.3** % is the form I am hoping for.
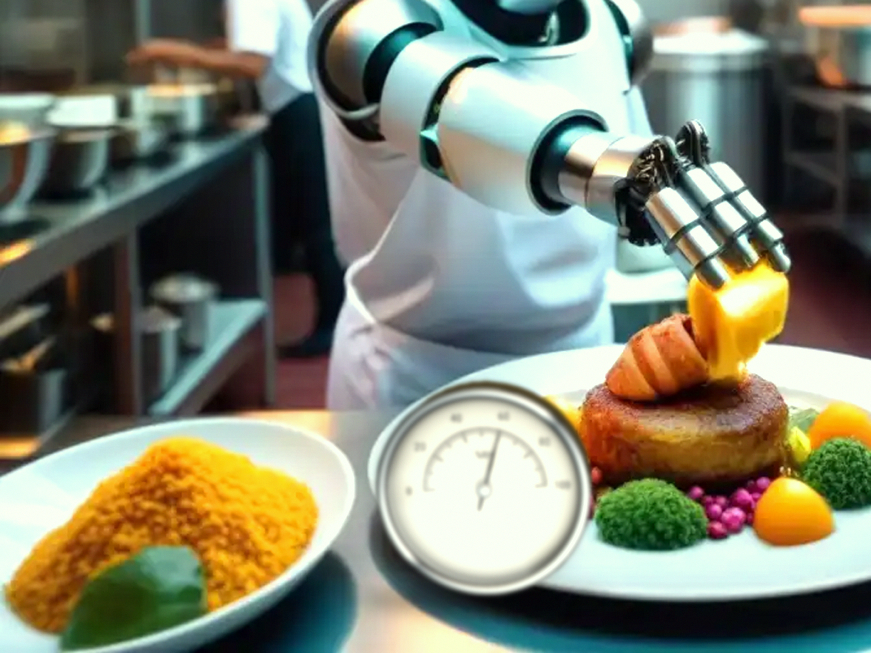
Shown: **60** %
